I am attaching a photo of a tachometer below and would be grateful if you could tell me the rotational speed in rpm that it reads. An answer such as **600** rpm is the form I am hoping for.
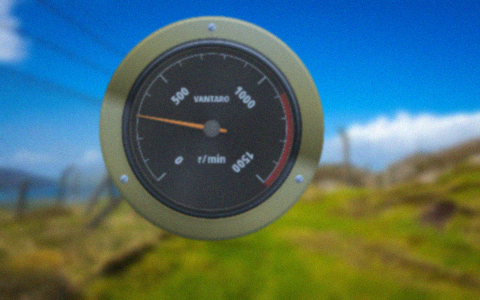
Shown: **300** rpm
